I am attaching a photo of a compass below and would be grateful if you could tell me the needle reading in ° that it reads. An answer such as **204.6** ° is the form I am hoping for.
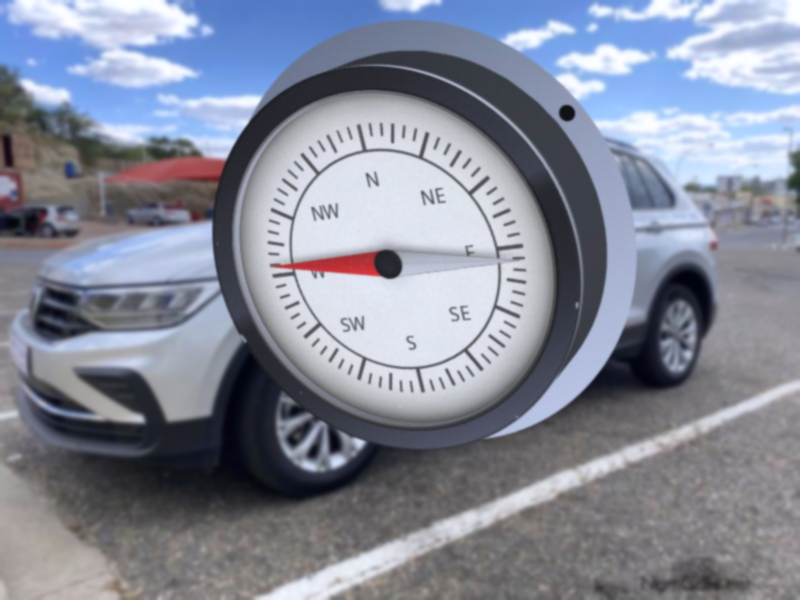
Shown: **275** °
